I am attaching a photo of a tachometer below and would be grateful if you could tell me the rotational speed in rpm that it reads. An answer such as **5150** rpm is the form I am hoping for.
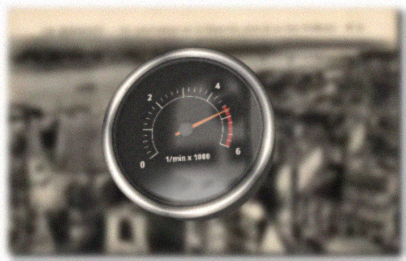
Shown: **4800** rpm
